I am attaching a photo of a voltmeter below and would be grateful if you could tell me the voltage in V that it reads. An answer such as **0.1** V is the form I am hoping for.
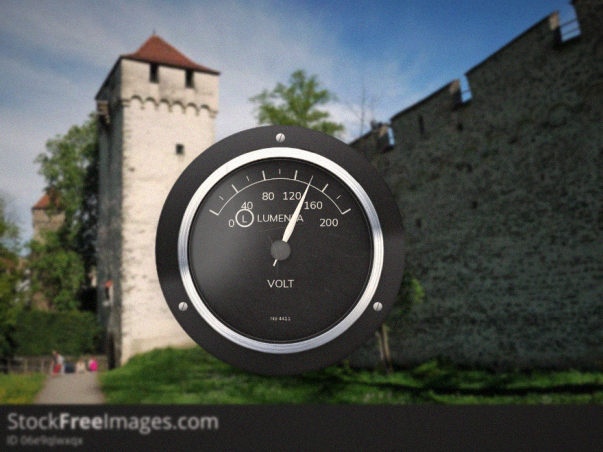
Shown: **140** V
